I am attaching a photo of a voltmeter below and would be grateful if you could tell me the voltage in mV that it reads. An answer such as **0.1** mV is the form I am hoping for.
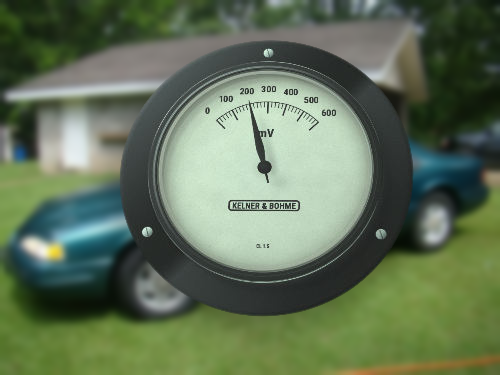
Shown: **200** mV
